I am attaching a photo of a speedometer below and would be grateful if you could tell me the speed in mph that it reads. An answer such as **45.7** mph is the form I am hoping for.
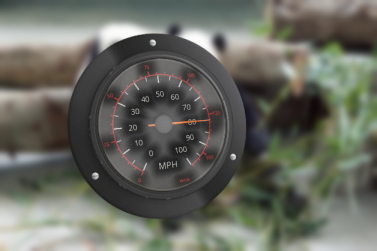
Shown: **80** mph
